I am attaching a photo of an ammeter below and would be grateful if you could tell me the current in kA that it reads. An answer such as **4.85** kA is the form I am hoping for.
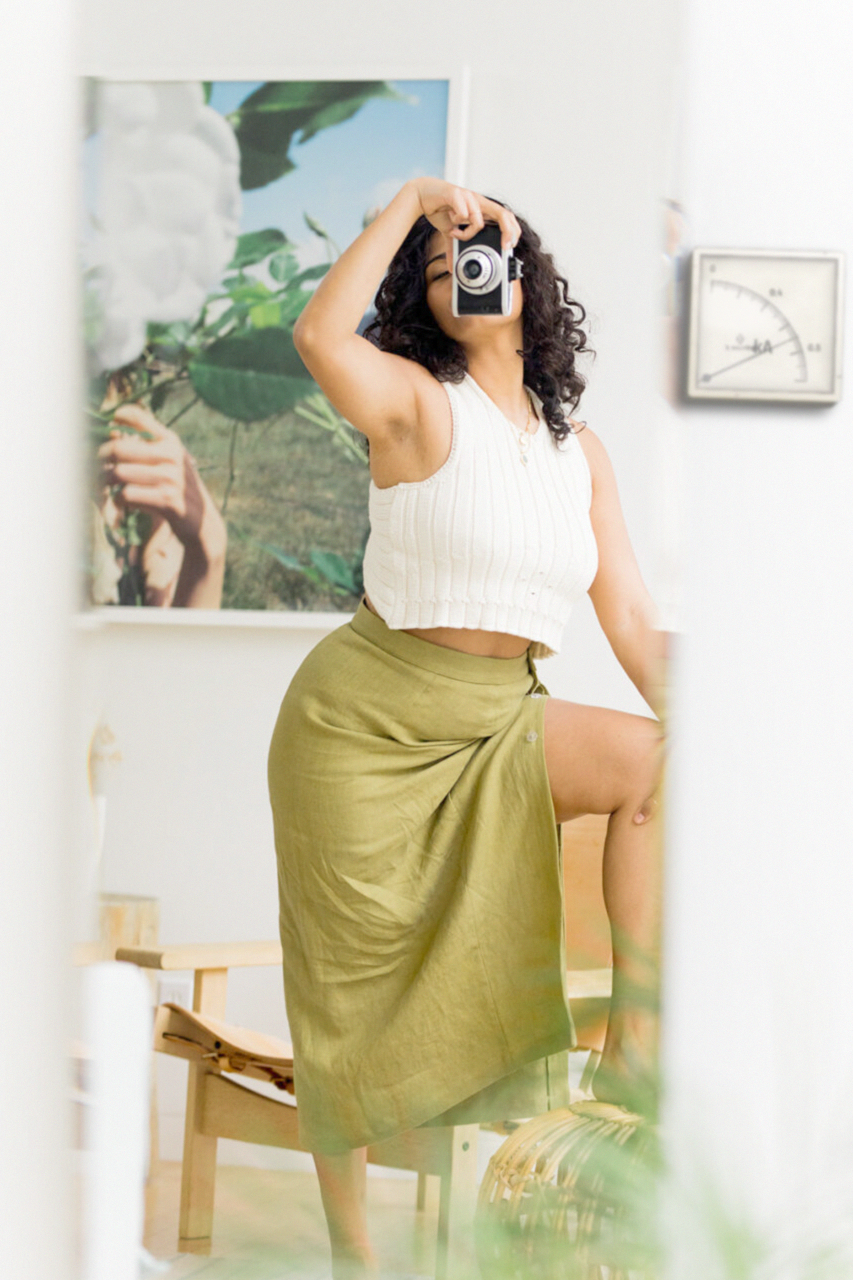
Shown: **0.7** kA
